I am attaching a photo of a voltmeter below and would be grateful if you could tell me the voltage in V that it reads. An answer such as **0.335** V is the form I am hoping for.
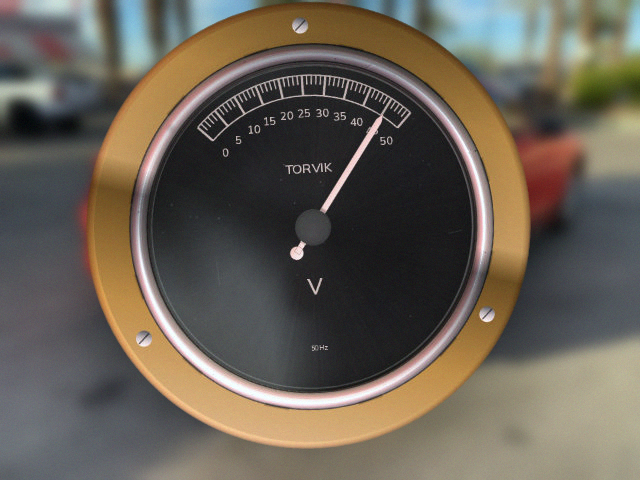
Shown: **45** V
